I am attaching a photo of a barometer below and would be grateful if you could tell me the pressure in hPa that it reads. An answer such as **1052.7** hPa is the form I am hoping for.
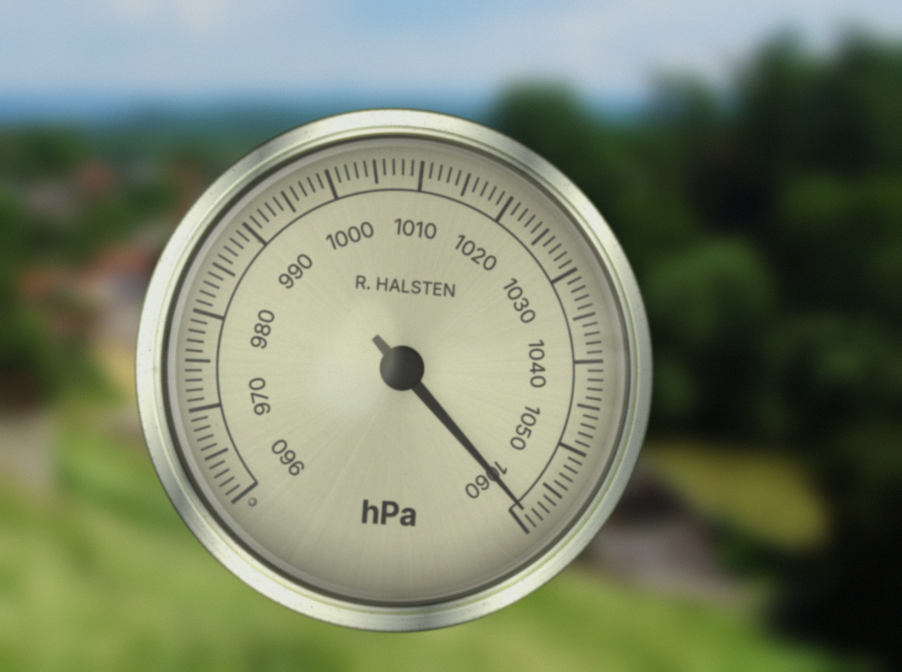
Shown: **1059** hPa
